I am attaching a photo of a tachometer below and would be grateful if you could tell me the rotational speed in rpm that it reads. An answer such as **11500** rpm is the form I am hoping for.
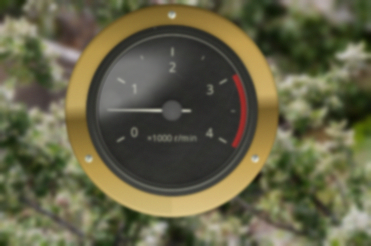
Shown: **500** rpm
